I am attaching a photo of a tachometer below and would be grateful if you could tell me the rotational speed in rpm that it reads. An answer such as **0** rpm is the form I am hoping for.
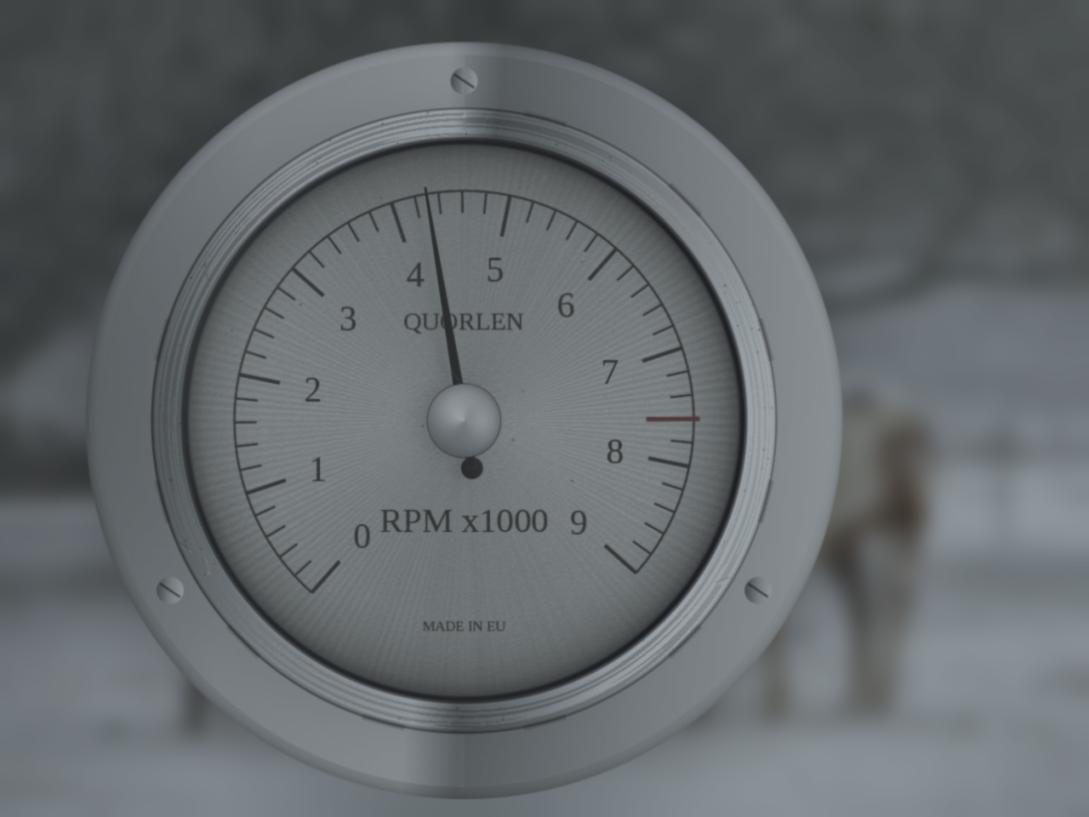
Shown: **4300** rpm
